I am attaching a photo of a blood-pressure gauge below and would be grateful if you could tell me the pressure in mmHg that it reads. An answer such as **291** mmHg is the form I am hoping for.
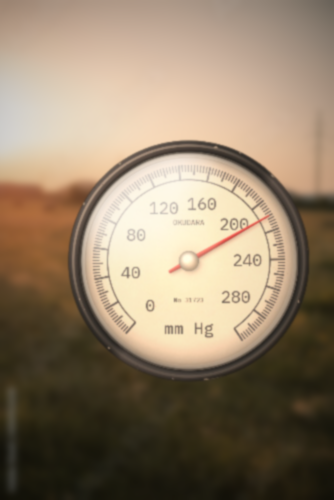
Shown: **210** mmHg
